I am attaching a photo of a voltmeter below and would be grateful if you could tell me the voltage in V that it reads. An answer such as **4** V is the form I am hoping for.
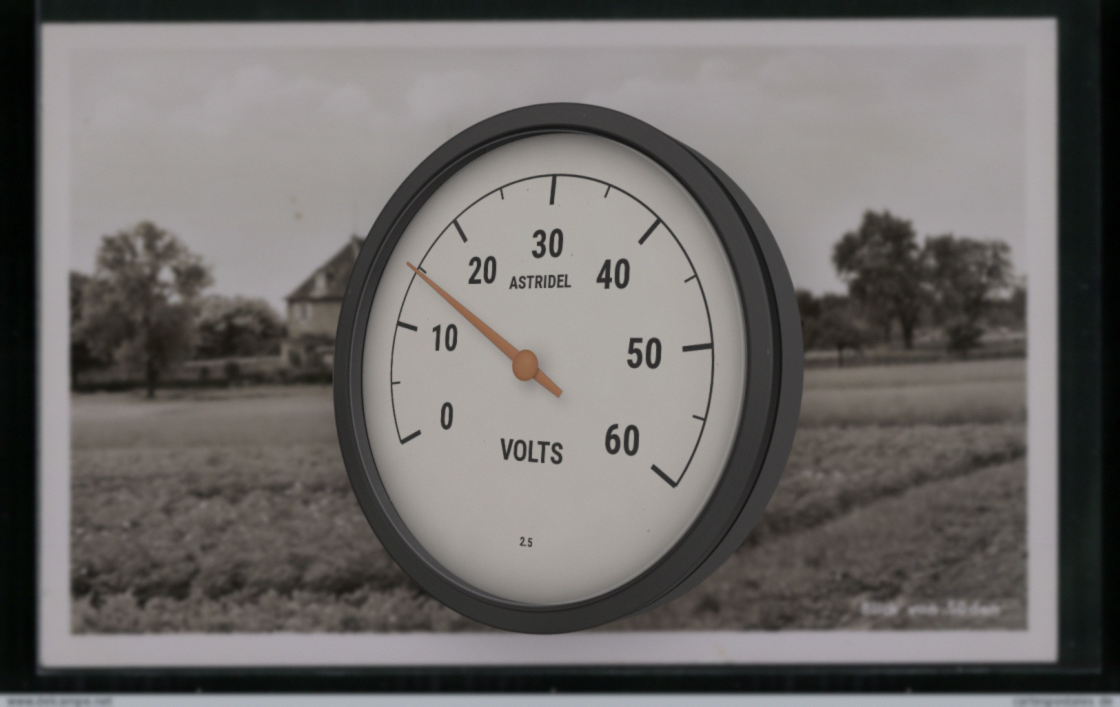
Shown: **15** V
